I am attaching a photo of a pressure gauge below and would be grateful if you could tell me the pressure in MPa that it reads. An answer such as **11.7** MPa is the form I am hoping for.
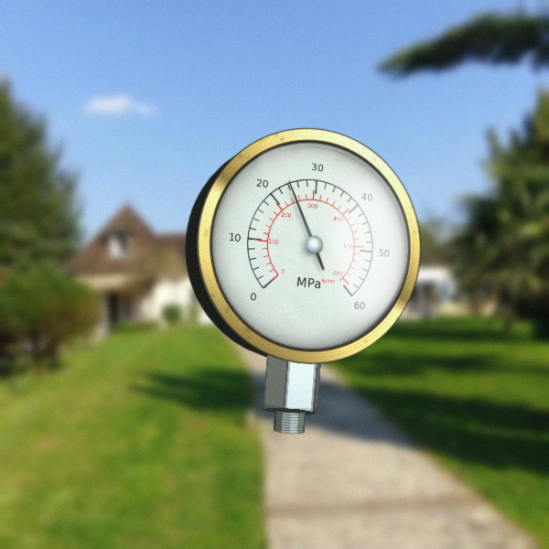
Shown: **24** MPa
